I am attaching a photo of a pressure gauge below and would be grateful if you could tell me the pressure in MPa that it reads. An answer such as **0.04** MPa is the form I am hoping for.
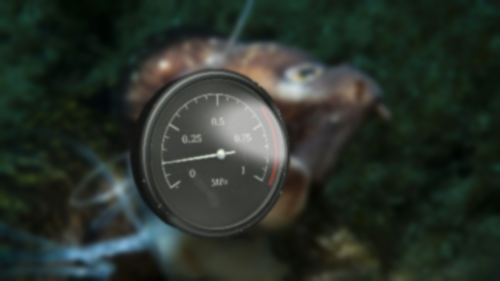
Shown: **0.1** MPa
